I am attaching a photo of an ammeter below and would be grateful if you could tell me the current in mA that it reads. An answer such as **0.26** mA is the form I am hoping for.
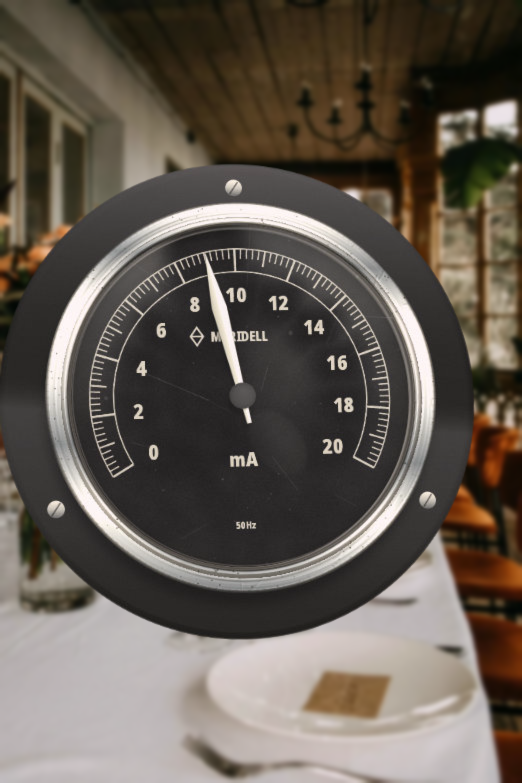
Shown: **9** mA
